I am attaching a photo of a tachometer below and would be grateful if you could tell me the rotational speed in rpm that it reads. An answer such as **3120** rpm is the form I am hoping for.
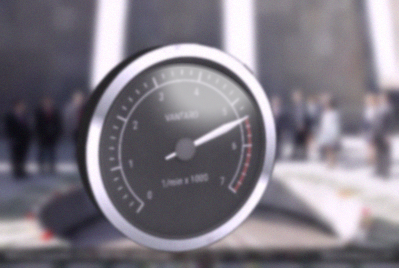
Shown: **5400** rpm
